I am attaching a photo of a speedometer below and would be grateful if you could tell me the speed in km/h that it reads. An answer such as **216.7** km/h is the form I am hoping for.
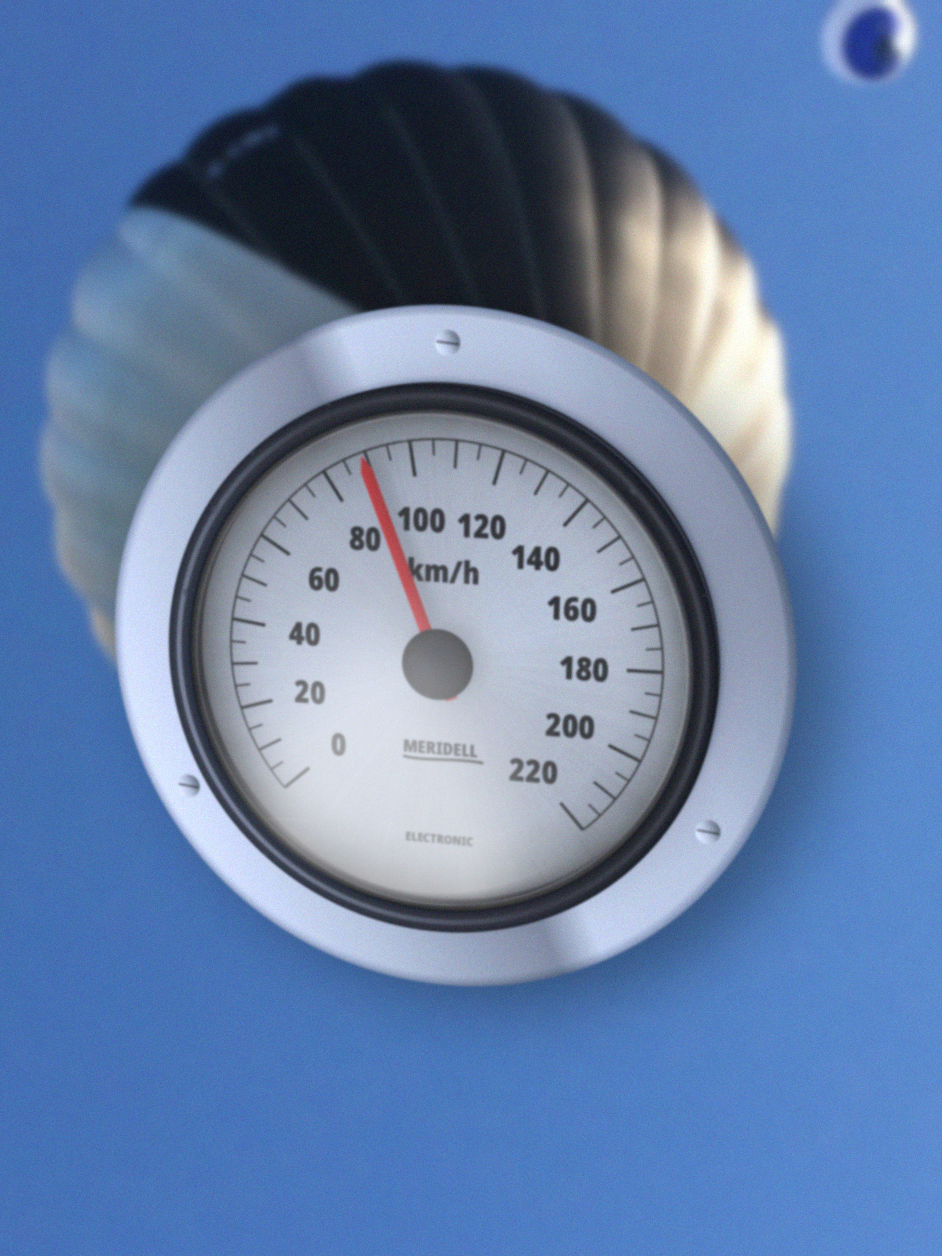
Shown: **90** km/h
